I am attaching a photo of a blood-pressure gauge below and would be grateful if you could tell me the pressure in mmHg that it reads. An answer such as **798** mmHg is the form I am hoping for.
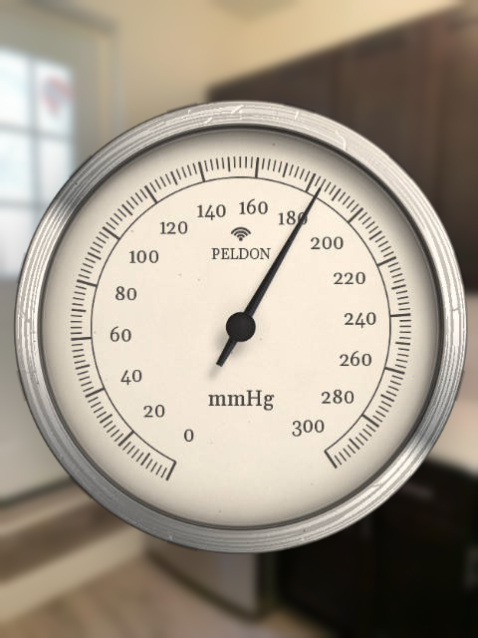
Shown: **184** mmHg
